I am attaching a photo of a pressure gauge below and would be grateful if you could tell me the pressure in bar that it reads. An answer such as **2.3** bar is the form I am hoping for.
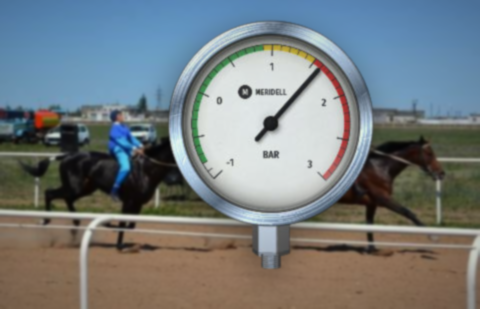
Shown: **1.6** bar
